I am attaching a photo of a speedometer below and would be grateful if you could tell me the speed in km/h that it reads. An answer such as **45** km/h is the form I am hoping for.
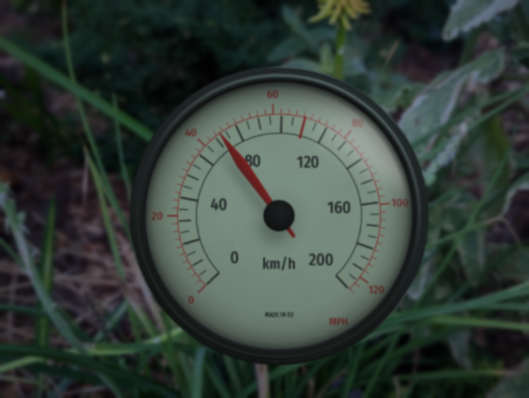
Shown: **72.5** km/h
